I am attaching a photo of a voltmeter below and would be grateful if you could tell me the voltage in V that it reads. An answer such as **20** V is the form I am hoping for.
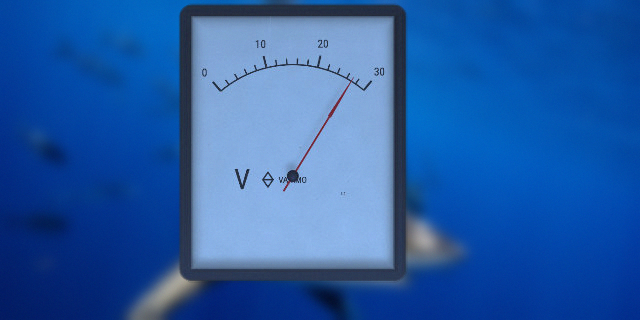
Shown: **27** V
